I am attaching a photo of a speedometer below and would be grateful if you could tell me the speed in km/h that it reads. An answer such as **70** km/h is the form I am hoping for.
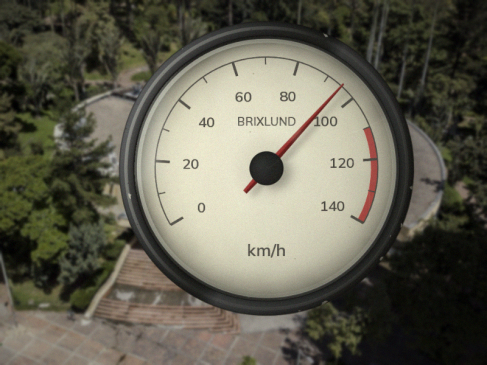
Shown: **95** km/h
